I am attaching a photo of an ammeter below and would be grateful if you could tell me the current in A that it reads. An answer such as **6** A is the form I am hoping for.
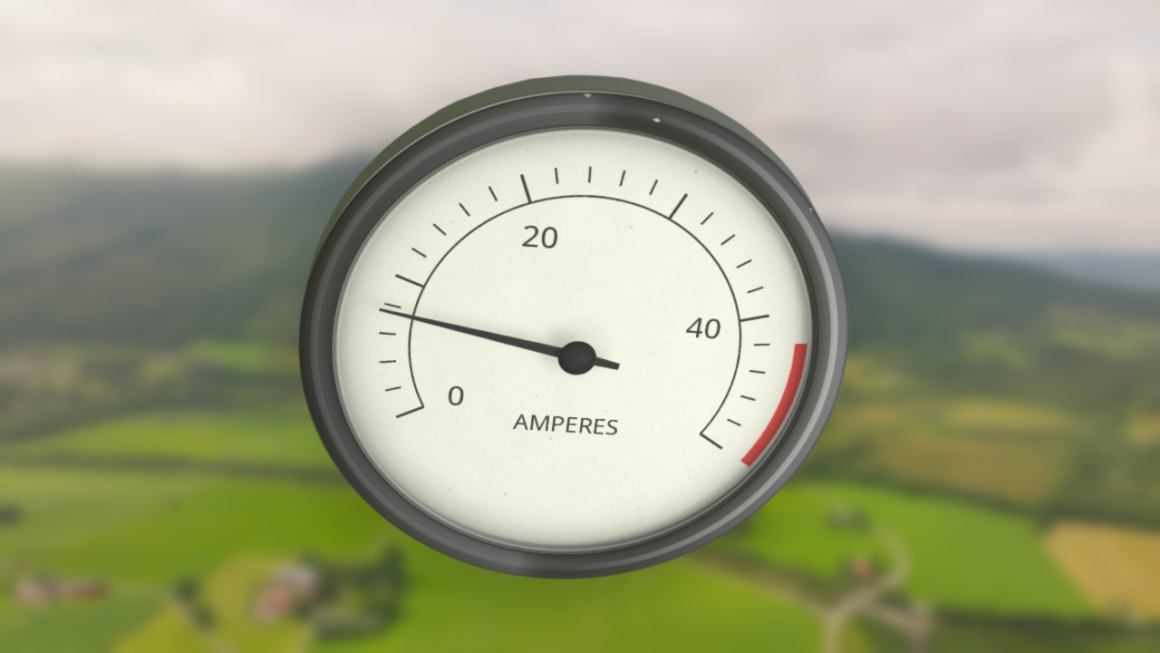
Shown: **8** A
